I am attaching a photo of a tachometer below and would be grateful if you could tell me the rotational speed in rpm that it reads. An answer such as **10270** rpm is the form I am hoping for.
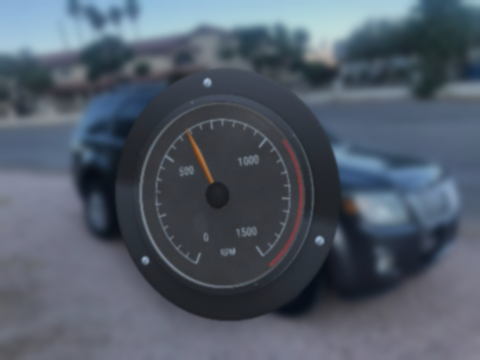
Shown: **650** rpm
